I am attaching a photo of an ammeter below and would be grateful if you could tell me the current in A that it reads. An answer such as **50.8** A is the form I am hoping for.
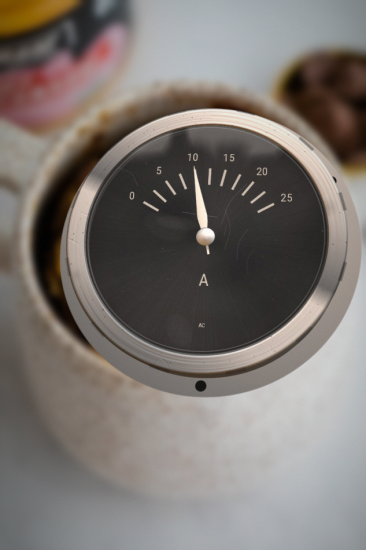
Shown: **10** A
